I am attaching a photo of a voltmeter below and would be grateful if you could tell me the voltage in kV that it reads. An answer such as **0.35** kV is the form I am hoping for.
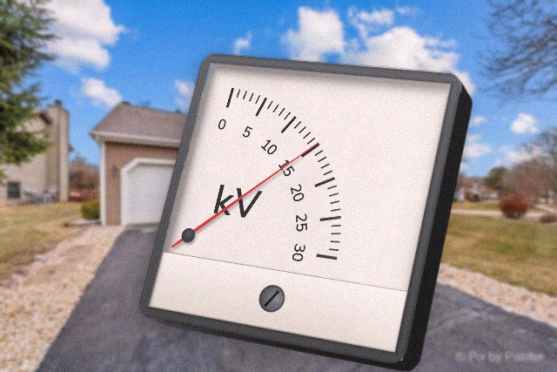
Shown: **15** kV
